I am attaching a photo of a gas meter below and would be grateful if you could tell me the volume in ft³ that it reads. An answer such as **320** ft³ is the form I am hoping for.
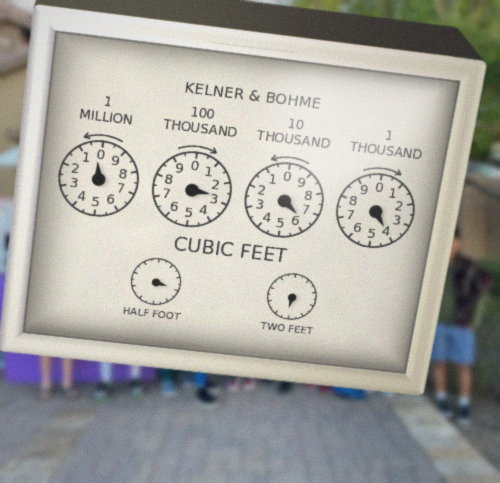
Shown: **26400** ft³
